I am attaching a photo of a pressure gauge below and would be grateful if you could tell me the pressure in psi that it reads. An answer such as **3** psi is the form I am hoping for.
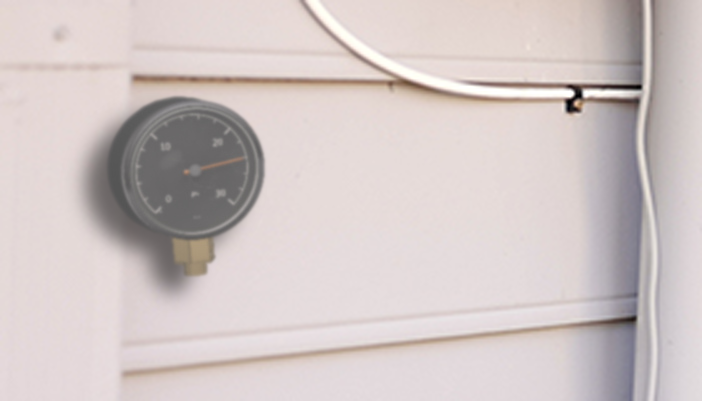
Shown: **24** psi
